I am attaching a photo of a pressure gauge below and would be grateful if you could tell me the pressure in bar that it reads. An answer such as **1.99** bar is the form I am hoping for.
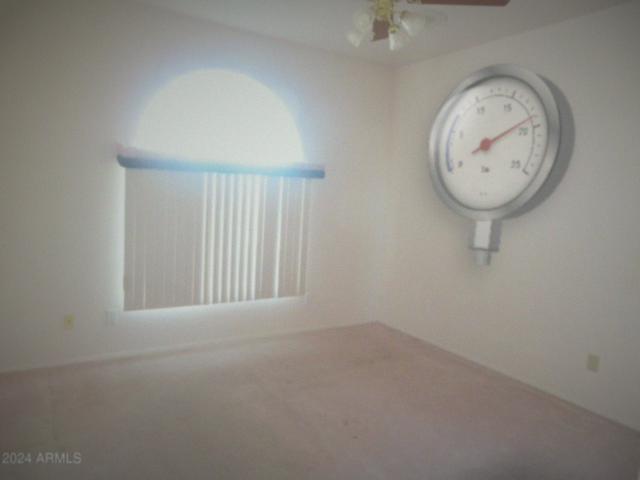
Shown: **19** bar
